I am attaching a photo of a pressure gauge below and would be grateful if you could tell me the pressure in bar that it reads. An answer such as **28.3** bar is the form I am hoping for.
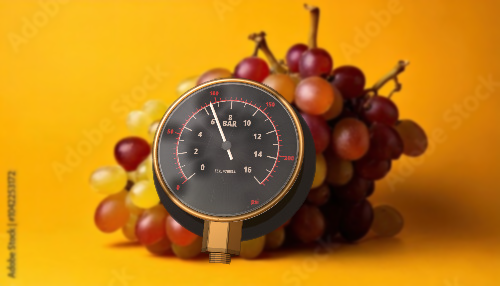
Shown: **6.5** bar
